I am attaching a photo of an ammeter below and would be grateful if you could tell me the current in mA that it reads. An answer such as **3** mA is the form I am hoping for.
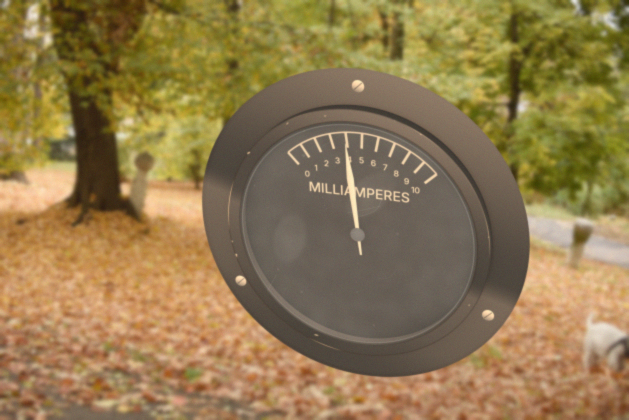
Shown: **4** mA
